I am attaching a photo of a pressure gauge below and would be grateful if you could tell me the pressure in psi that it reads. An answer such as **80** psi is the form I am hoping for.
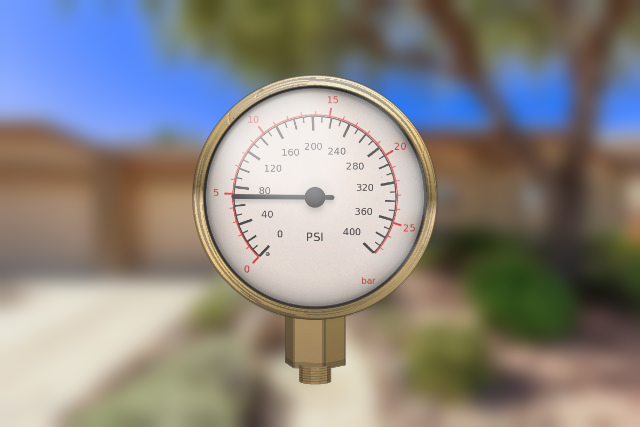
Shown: **70** psi
